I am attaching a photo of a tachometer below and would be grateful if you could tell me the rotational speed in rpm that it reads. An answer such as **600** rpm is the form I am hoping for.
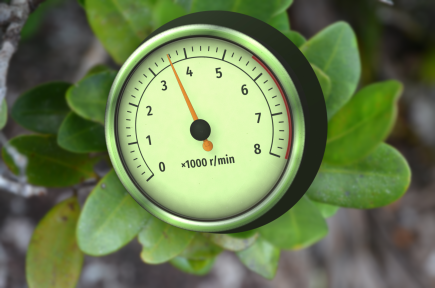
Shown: **3600** rpm
